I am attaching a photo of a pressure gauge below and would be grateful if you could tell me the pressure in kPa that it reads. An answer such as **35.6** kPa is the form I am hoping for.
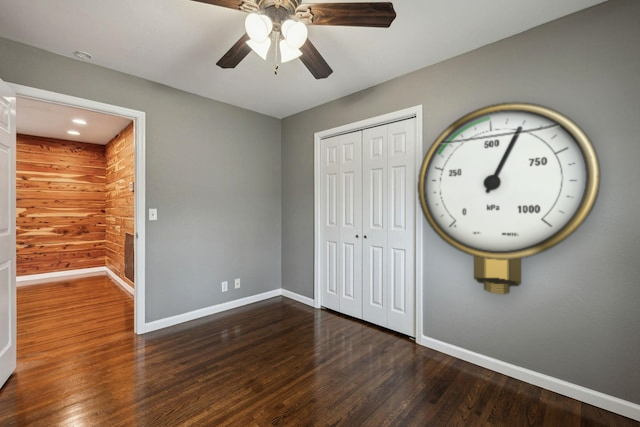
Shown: **600** kPa
